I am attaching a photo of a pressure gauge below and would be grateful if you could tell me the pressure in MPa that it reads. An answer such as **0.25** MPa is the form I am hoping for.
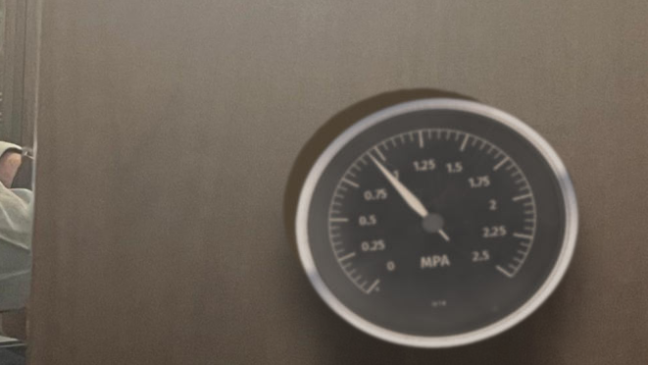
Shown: **0.95** MPa
